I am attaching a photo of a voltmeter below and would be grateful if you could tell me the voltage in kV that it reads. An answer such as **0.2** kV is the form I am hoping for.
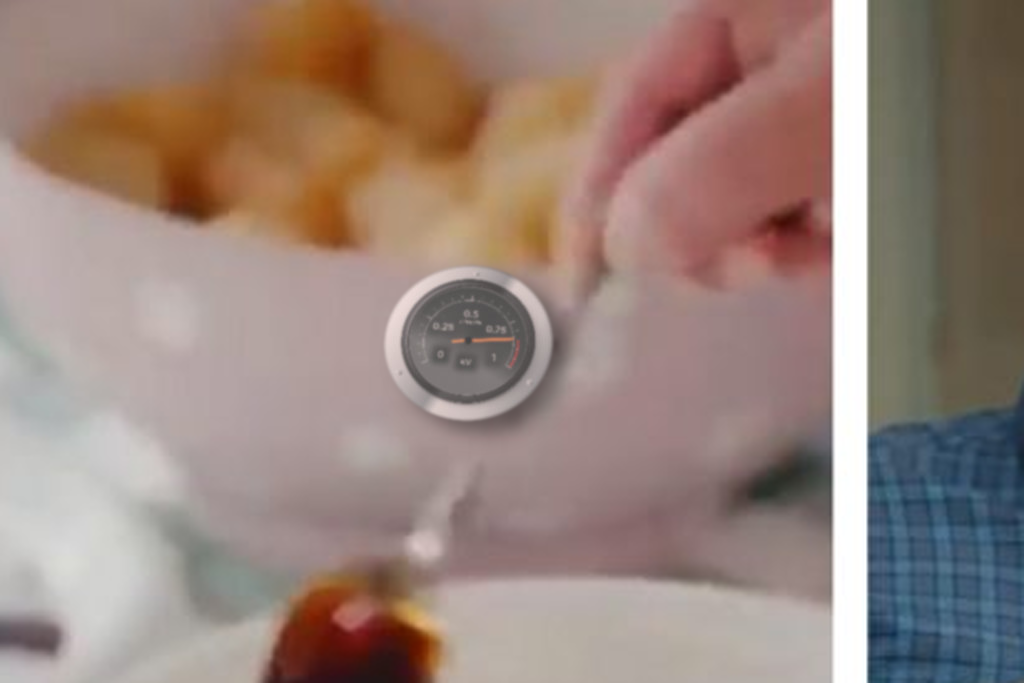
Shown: **0.85** kV
